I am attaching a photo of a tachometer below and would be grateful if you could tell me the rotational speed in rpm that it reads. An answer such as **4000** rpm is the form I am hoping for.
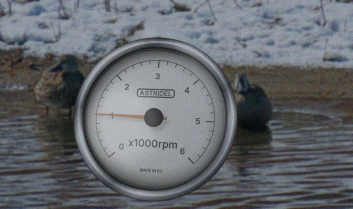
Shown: **1000** rpm
